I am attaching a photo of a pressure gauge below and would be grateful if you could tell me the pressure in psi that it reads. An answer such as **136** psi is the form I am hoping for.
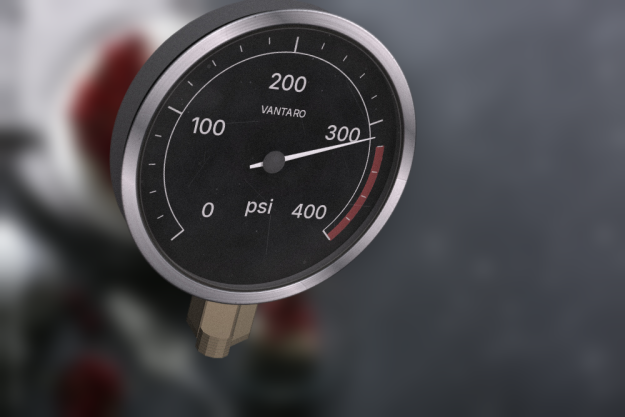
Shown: **310** psi
